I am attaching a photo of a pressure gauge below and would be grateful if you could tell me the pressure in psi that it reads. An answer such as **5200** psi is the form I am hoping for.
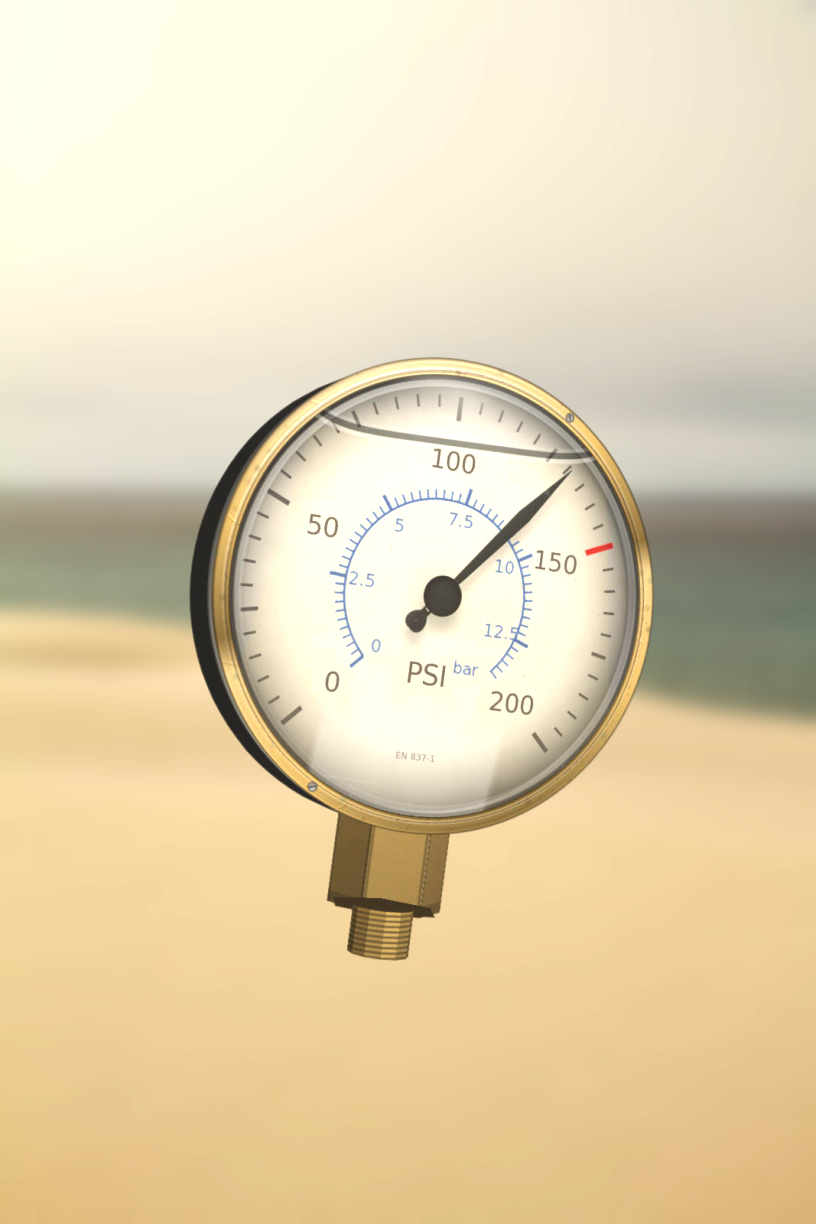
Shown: **130** psi
